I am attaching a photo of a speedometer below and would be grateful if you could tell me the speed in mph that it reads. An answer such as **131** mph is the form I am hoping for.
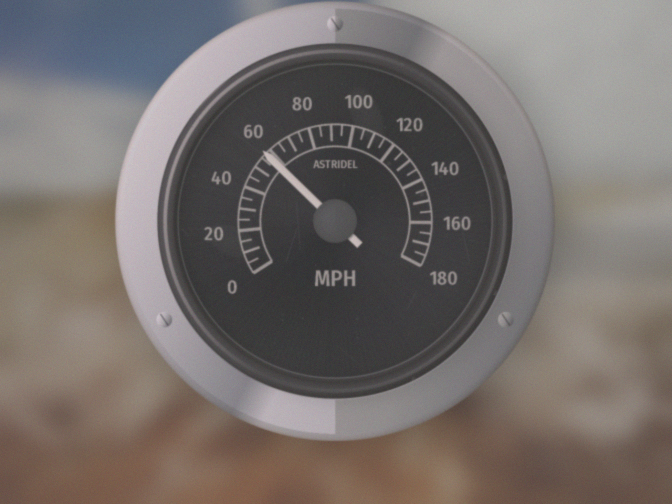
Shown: **57.5** mph
